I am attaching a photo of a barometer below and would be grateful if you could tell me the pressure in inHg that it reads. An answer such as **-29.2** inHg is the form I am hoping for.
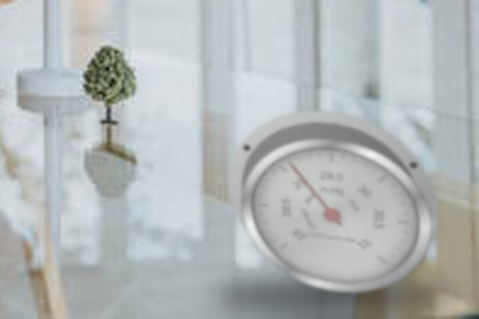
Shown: **29.1** inHg
